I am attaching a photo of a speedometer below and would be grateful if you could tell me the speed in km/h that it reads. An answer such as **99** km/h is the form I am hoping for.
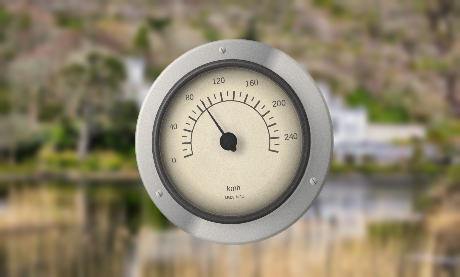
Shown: **90** km/h
